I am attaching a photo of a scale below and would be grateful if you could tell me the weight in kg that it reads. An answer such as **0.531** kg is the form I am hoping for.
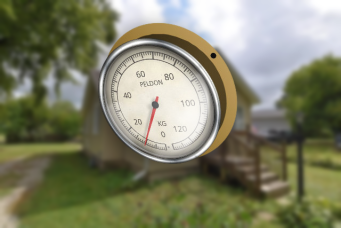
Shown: **10** kg
